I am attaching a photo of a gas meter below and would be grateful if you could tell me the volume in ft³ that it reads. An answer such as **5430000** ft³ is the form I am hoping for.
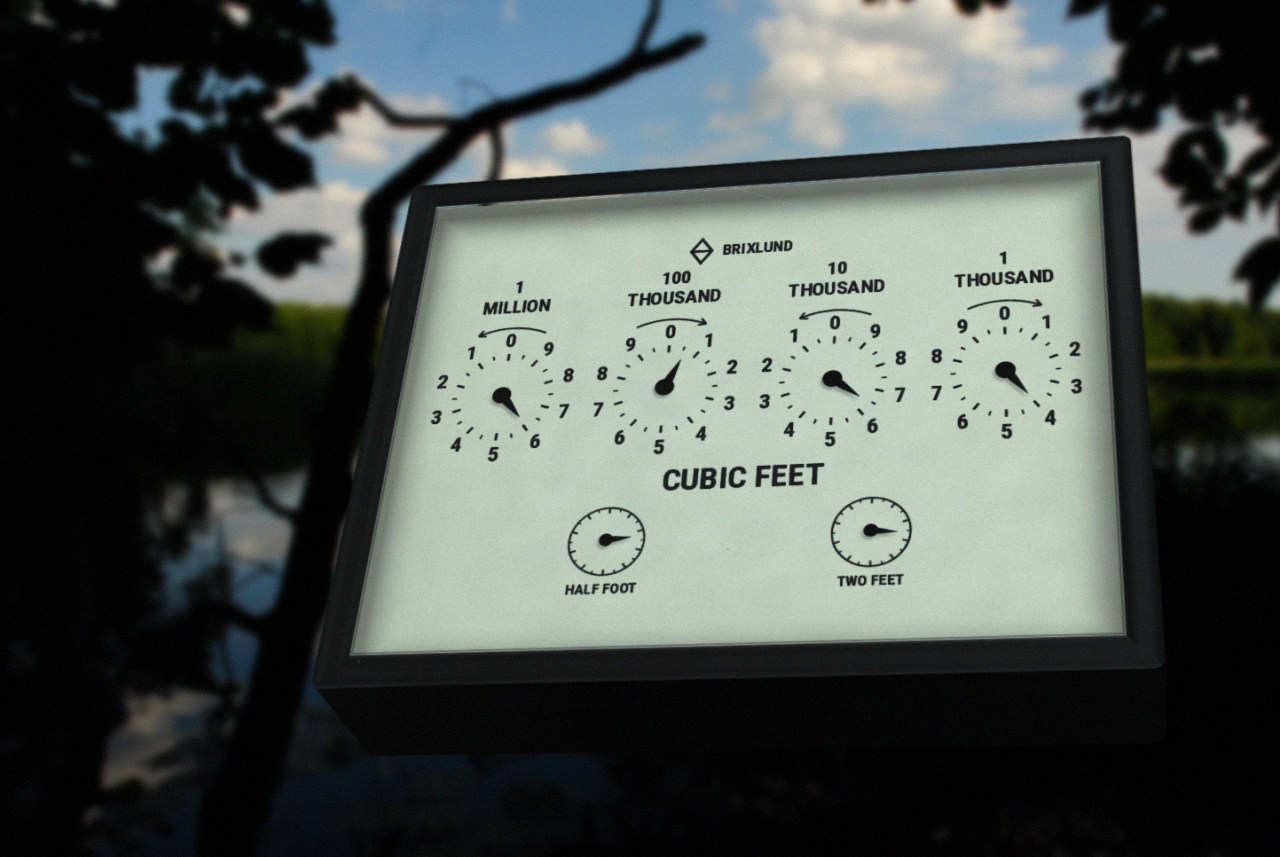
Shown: **606400** ft³
